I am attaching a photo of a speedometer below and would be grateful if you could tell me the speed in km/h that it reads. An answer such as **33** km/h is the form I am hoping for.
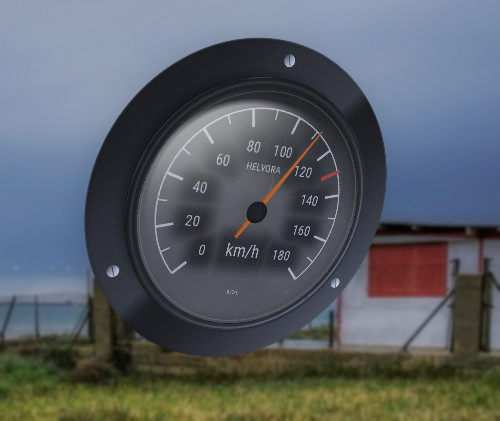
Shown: **110** km/h
